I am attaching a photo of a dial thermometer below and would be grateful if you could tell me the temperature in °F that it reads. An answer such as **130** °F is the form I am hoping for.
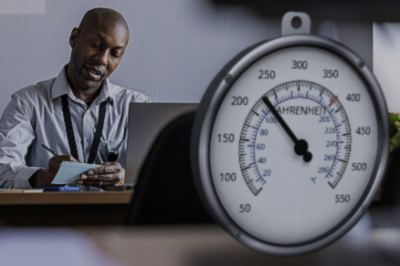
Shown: **225** °F
